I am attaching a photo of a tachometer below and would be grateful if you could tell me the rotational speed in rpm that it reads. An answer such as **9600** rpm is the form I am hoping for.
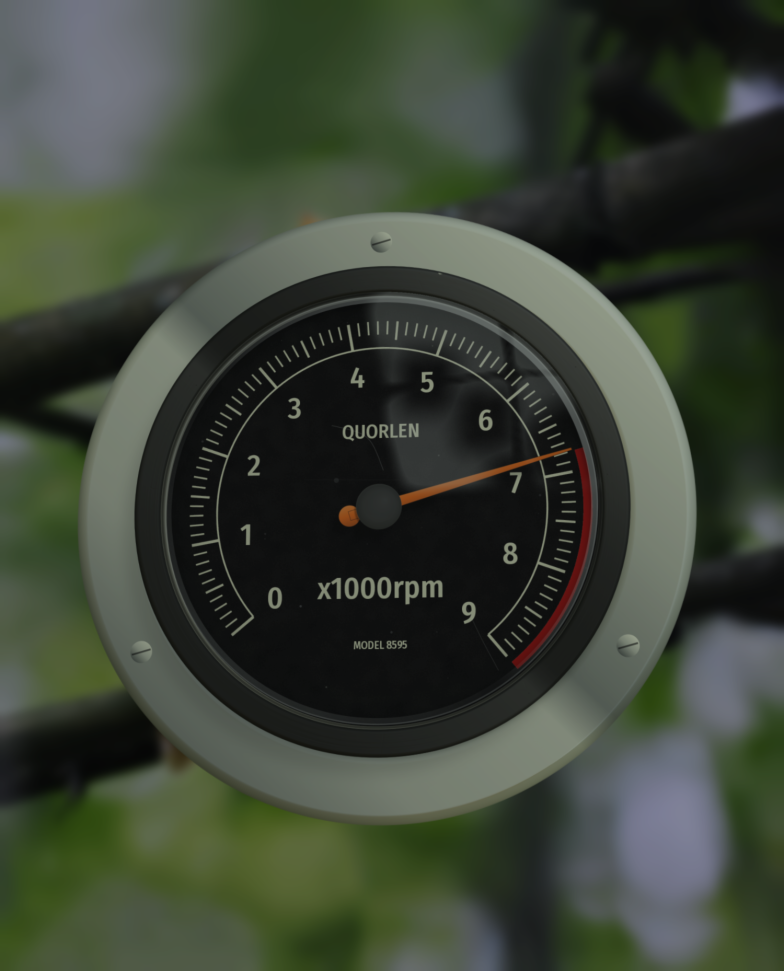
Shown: **6800** rpm
